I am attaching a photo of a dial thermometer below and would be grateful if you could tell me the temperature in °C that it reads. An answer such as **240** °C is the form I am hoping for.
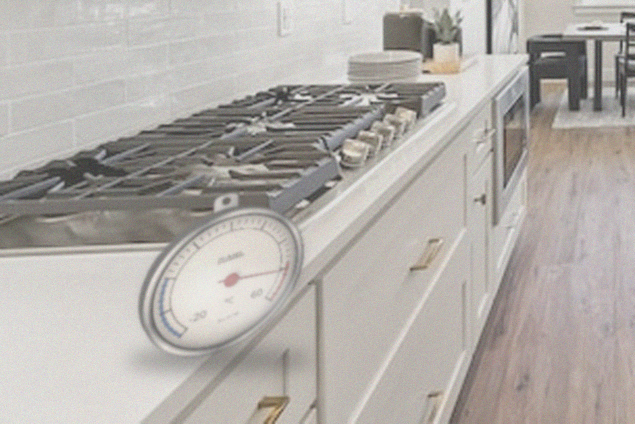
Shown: **50** °C
